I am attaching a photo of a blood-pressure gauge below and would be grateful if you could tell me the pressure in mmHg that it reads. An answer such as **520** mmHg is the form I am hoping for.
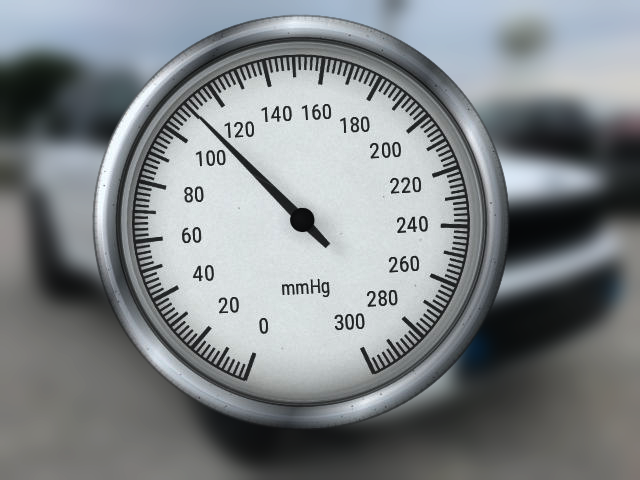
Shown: **110** mmHg
